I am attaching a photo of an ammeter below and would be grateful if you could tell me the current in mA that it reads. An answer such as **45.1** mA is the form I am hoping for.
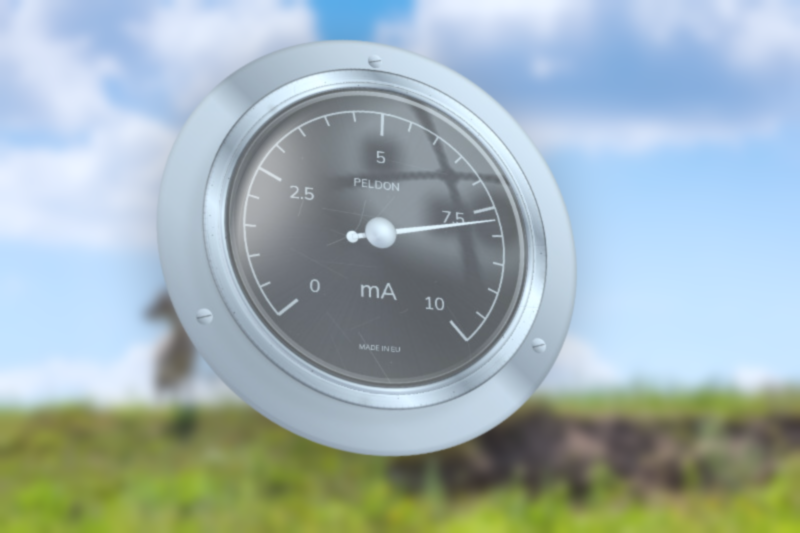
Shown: **7.75** mA
